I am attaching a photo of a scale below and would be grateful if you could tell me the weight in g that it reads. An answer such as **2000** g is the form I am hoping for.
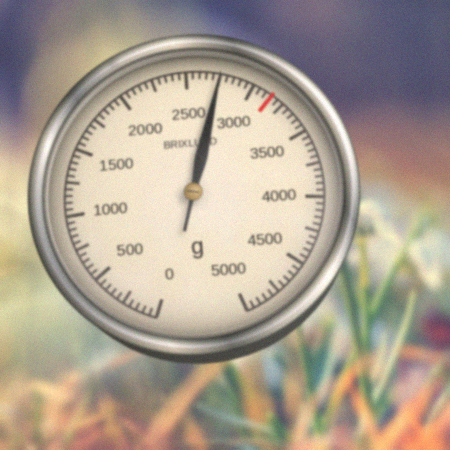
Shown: **2750** g
